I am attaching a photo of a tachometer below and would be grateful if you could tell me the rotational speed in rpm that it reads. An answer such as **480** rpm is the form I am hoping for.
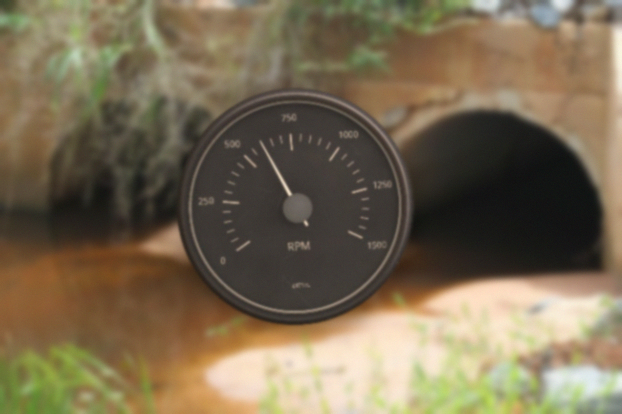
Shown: **600** rpm
